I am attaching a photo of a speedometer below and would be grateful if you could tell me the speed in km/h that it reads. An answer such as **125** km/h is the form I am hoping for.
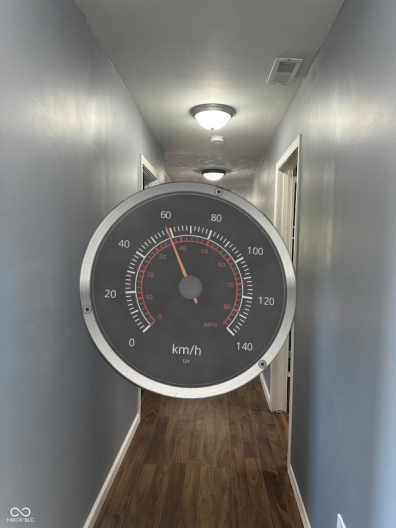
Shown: **58** km/h
